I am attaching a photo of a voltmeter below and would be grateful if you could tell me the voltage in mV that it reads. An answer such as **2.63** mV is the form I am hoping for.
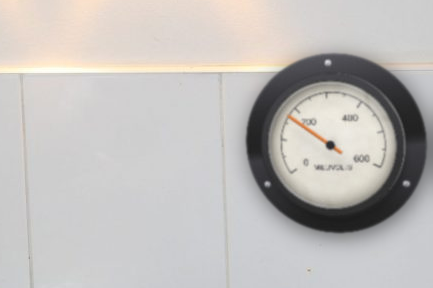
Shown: **175** mV
